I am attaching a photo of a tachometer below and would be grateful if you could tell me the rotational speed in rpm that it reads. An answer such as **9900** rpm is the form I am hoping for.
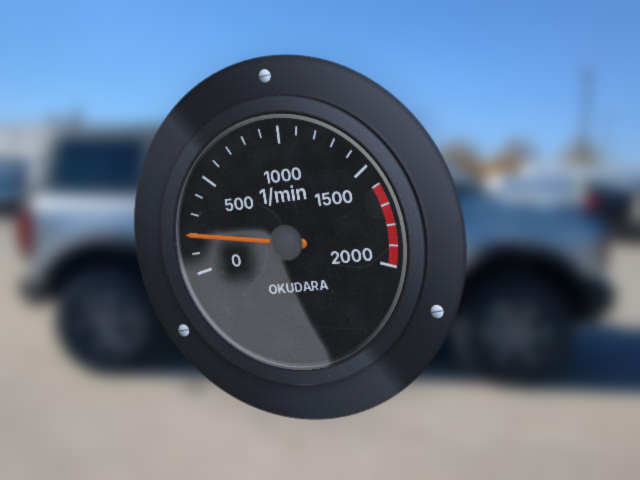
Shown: **200** rpm
